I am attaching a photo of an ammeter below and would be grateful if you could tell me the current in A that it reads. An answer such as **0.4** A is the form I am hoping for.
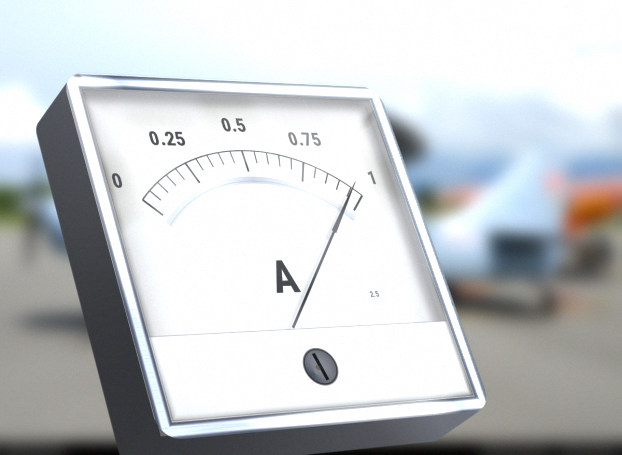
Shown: **0.95** A
